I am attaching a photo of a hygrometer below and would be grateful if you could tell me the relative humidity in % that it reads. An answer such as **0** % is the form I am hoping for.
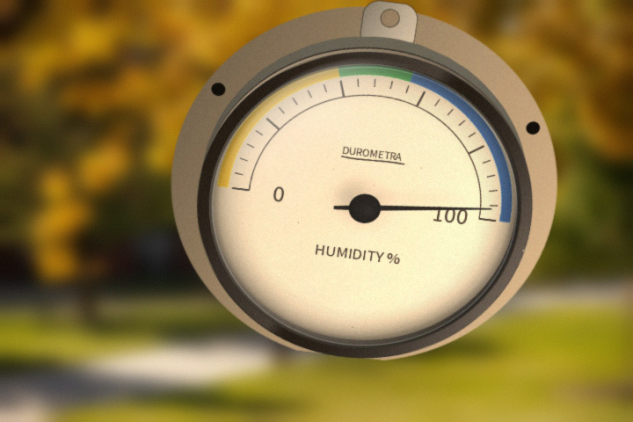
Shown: **96** %
